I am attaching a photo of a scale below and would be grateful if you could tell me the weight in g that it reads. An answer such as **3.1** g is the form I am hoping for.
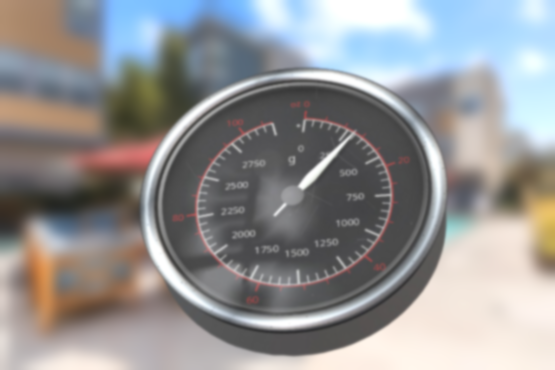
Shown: **300** g
